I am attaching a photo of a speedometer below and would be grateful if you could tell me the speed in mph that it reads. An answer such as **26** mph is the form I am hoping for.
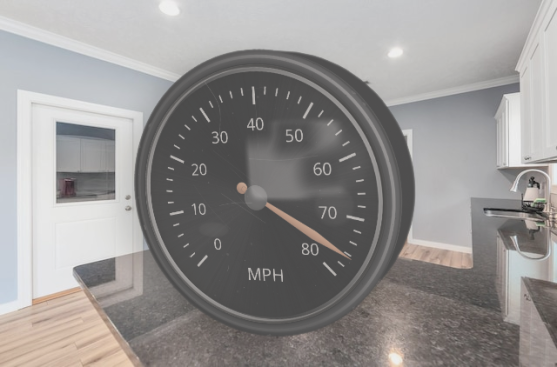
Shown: **76** mph
